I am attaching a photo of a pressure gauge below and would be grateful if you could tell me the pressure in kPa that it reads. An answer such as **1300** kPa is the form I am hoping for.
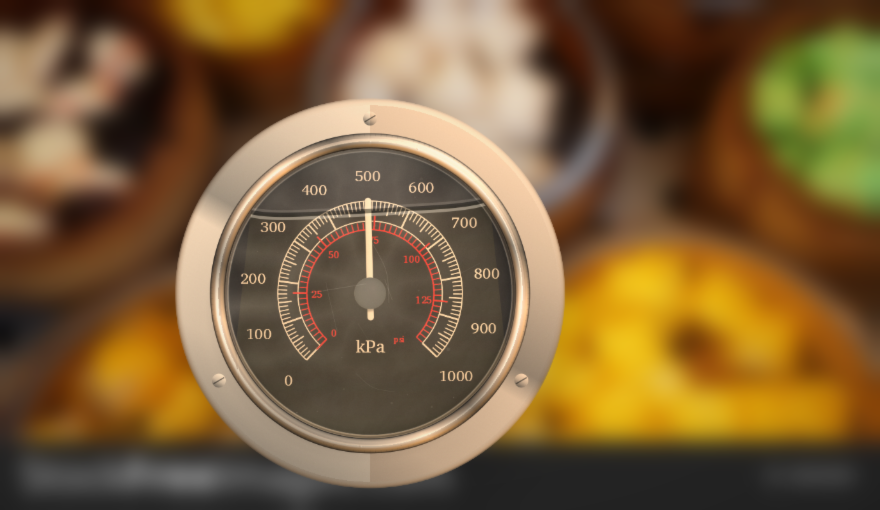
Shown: **500** kPa
